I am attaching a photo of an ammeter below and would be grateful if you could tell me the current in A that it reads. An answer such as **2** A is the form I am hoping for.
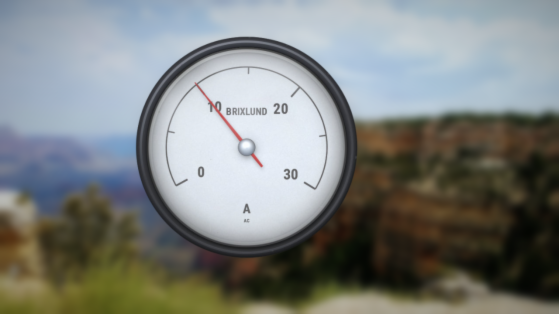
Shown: **10** A
